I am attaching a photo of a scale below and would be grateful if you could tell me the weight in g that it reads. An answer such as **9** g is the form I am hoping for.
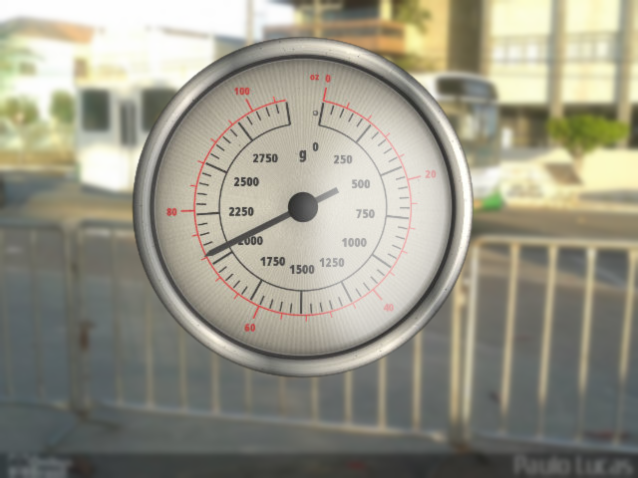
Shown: **2050** g
